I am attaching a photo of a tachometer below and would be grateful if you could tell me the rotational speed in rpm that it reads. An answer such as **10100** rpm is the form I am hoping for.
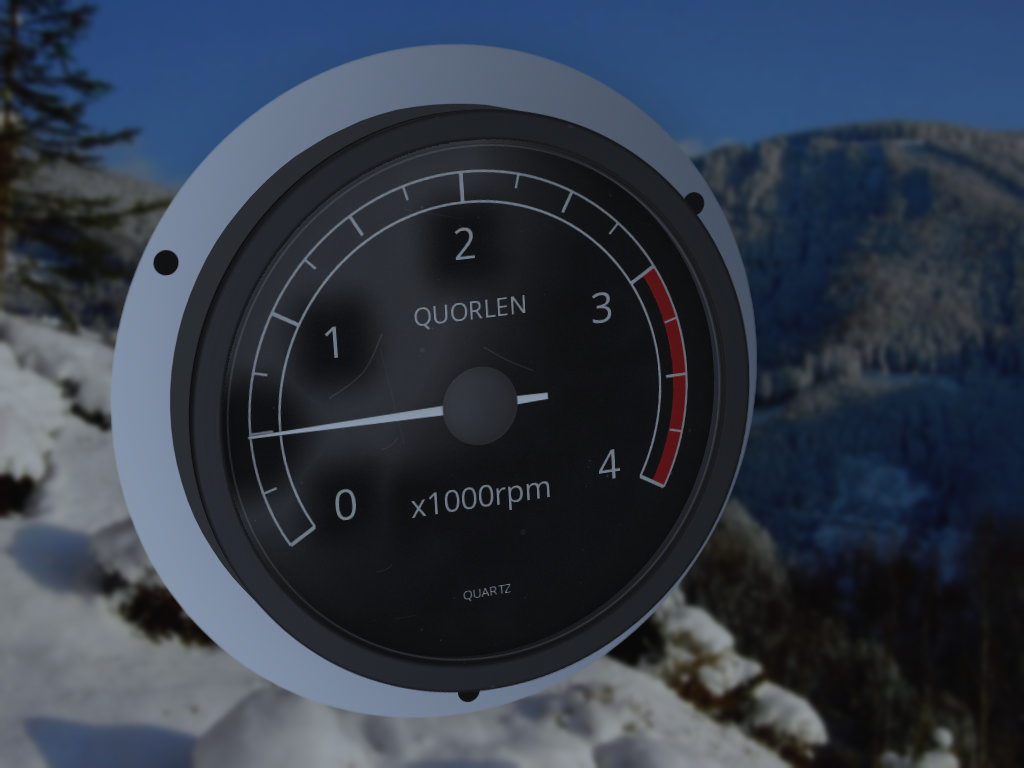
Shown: **500** rpm
